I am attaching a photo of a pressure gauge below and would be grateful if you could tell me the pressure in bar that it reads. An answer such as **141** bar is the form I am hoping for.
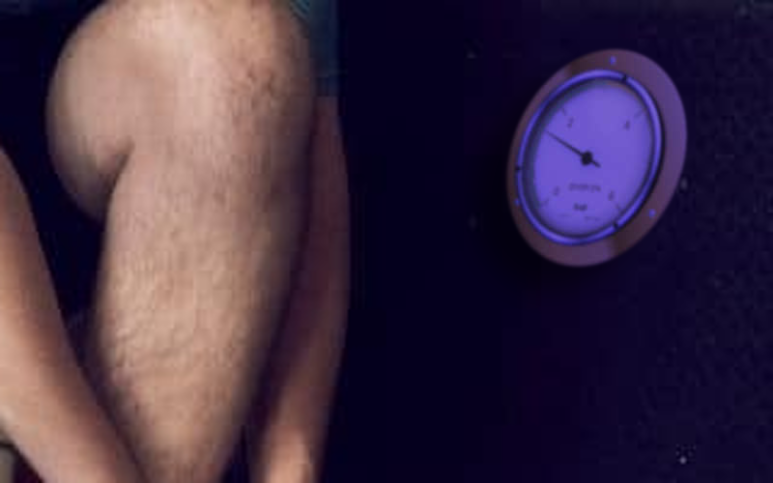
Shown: **1.5** bar
